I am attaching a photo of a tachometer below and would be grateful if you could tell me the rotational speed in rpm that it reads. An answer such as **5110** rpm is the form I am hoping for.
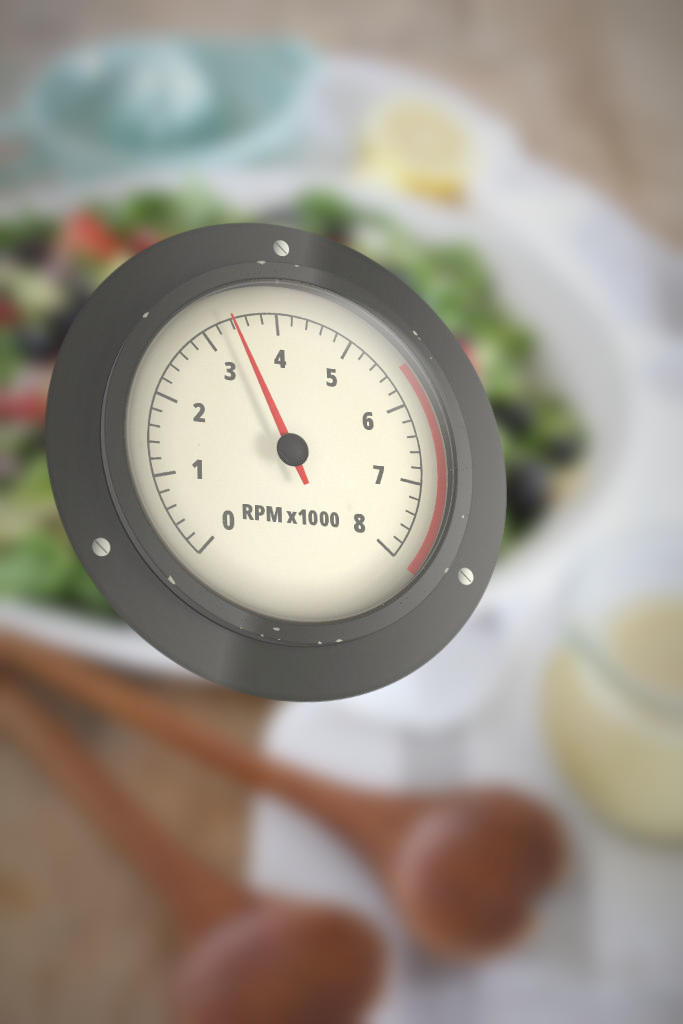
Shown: **3400** rpm
